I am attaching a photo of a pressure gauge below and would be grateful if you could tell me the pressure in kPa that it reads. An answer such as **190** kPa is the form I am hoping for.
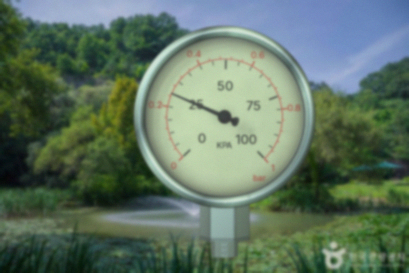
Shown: **25** kPa
